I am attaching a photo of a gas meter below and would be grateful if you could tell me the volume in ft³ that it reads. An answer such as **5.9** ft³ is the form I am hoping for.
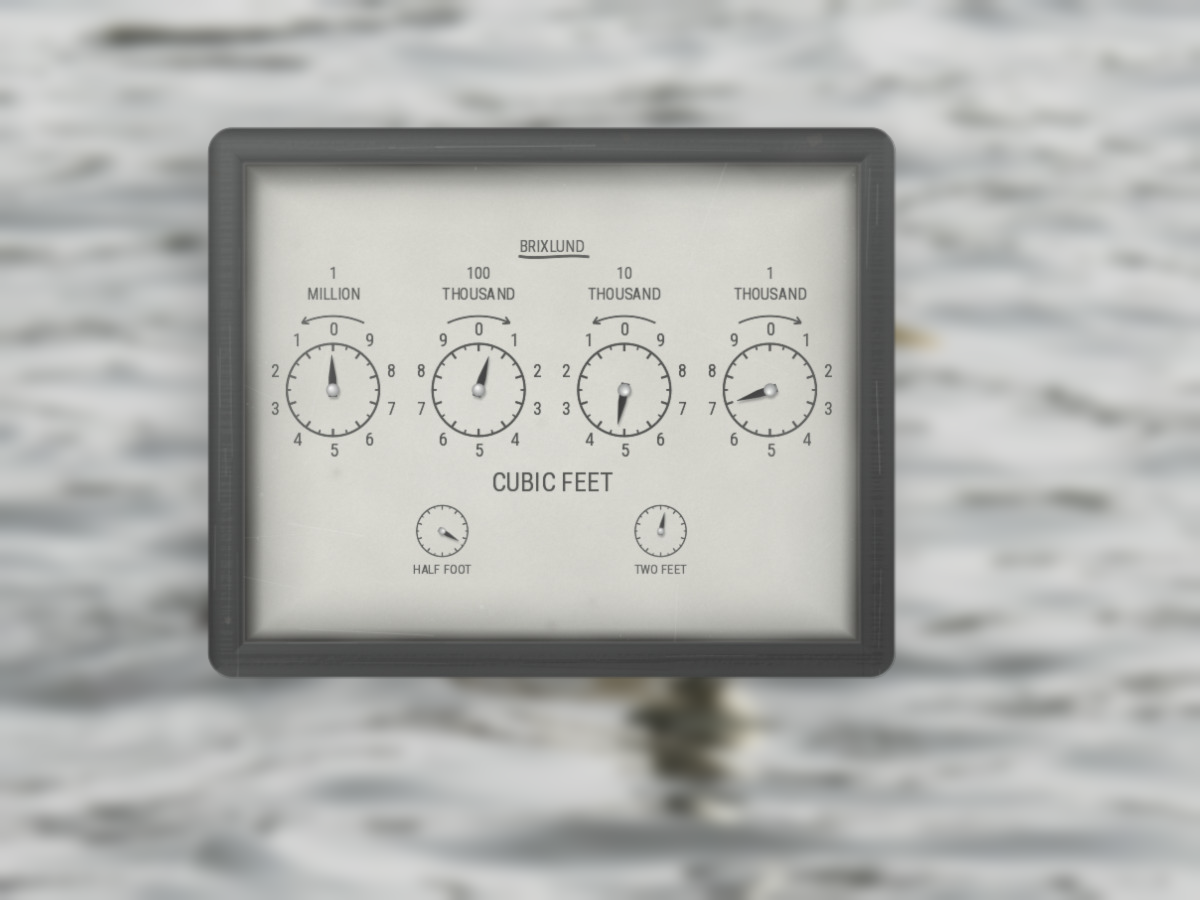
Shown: **4700** ft³
